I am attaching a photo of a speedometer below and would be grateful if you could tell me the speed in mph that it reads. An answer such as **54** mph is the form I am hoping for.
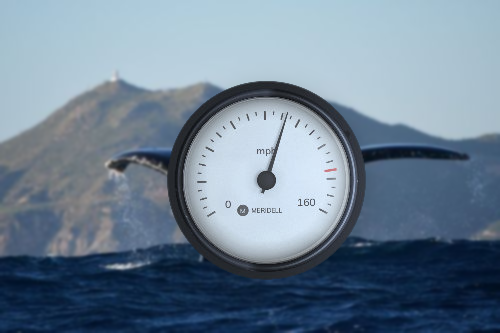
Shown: **92.5** mph
